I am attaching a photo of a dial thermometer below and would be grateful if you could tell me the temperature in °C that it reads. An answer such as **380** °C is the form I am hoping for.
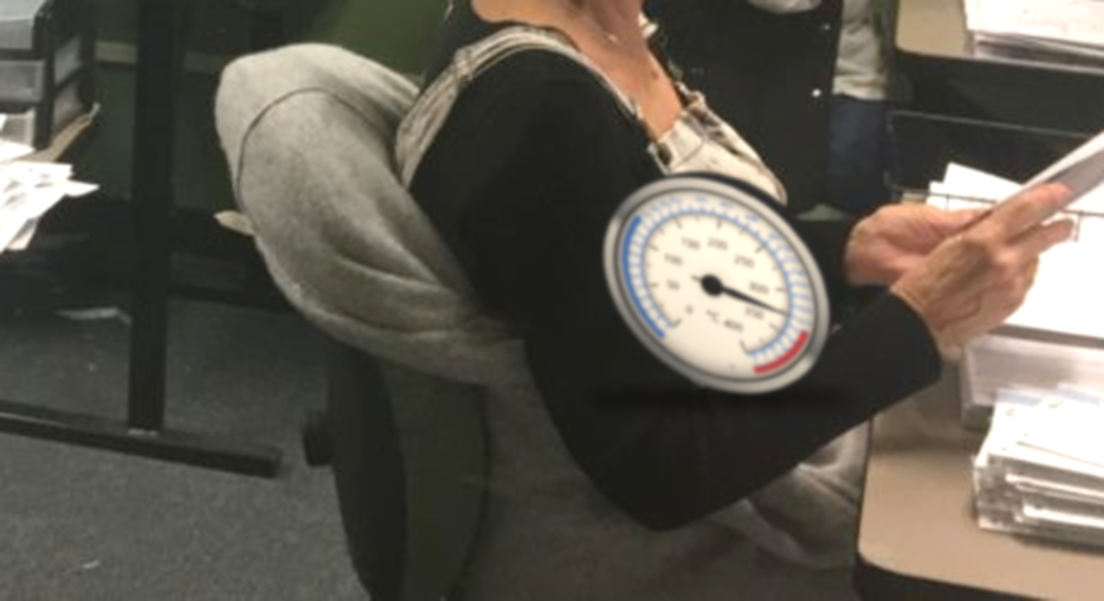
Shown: **325** °C
